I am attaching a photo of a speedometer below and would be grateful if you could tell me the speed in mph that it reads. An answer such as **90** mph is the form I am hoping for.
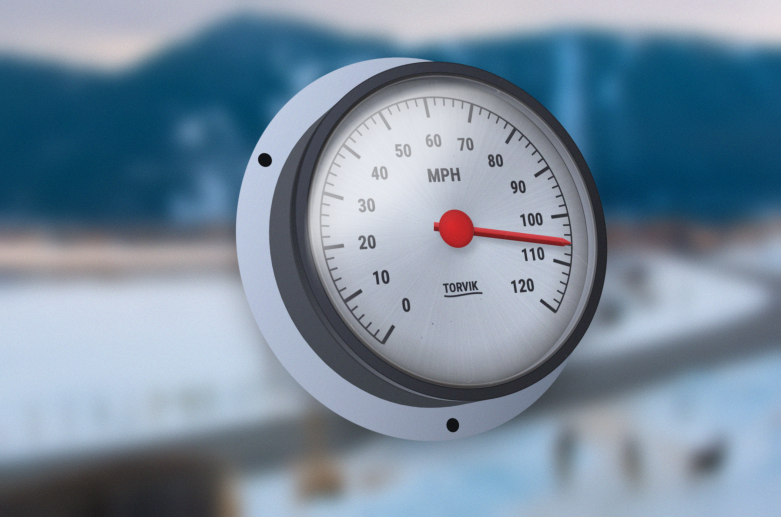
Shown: **106** mph
